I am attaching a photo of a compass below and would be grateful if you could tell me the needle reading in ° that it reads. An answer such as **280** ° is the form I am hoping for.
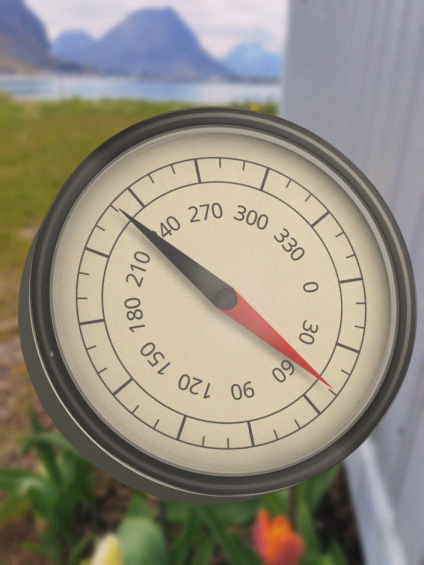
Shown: **50** °
